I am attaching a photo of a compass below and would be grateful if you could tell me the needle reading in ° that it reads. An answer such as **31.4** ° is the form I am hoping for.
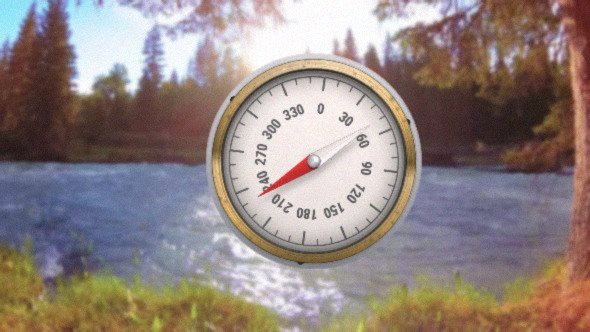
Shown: **230** °
